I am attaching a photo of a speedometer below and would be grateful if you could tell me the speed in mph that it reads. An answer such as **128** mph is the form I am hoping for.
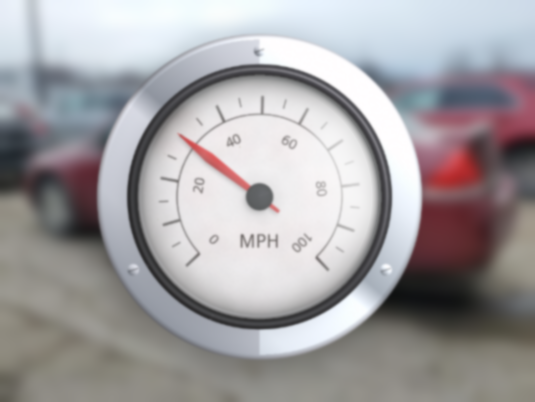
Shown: **30** mph
